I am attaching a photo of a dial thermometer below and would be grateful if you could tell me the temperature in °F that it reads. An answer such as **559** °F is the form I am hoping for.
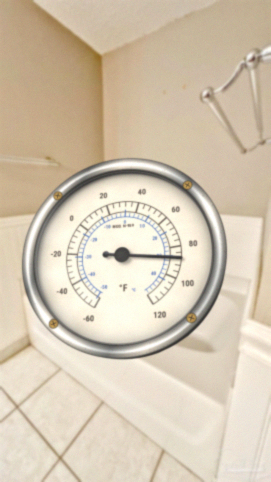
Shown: **88** °F
